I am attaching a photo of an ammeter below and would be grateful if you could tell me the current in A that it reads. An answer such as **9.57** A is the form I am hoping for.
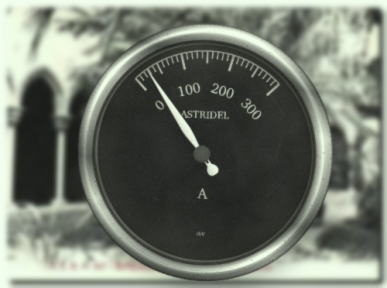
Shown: **30** A
